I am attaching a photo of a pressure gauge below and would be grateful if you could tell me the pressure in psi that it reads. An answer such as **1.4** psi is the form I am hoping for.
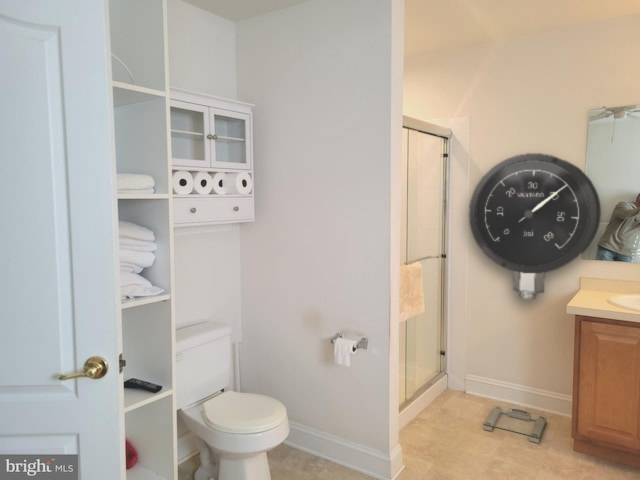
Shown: **40** psi
